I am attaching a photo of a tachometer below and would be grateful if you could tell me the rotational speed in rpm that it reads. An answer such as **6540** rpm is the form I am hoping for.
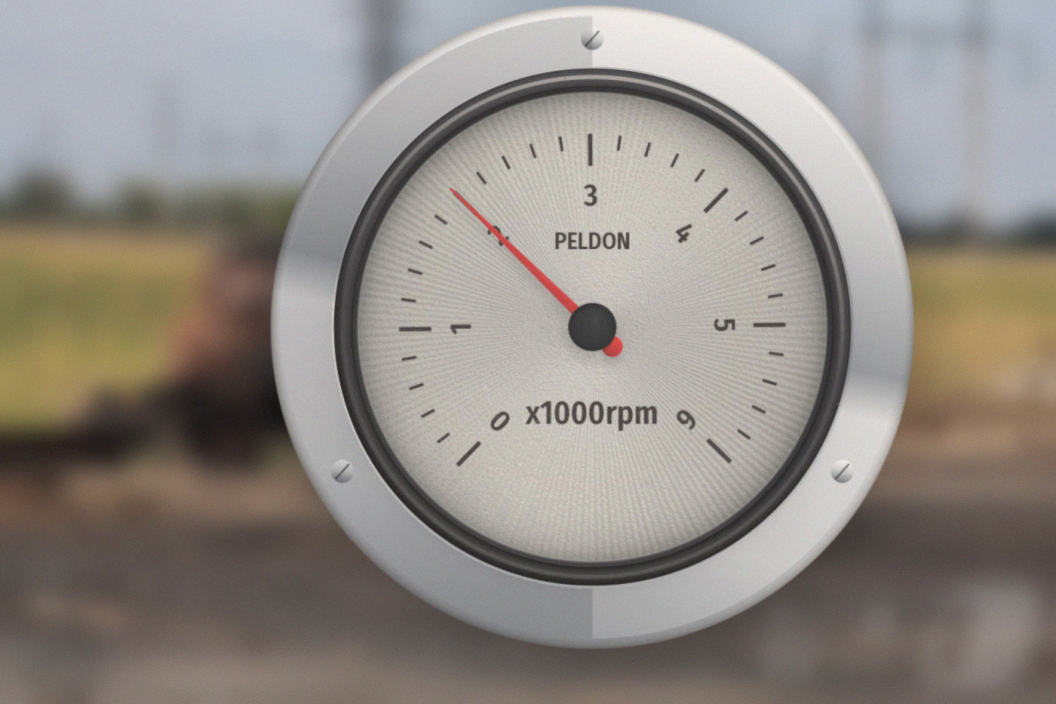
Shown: **2000** rpm
